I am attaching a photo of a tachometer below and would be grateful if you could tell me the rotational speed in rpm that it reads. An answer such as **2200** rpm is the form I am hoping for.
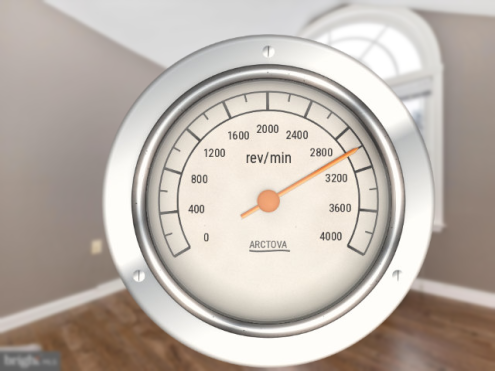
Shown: **3000** rpm
